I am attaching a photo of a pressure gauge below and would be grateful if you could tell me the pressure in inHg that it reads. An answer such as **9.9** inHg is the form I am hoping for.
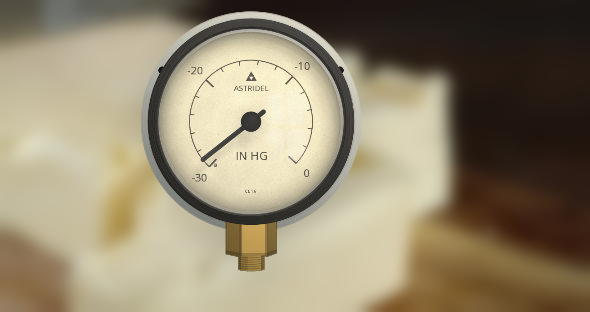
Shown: **-29** inHg
